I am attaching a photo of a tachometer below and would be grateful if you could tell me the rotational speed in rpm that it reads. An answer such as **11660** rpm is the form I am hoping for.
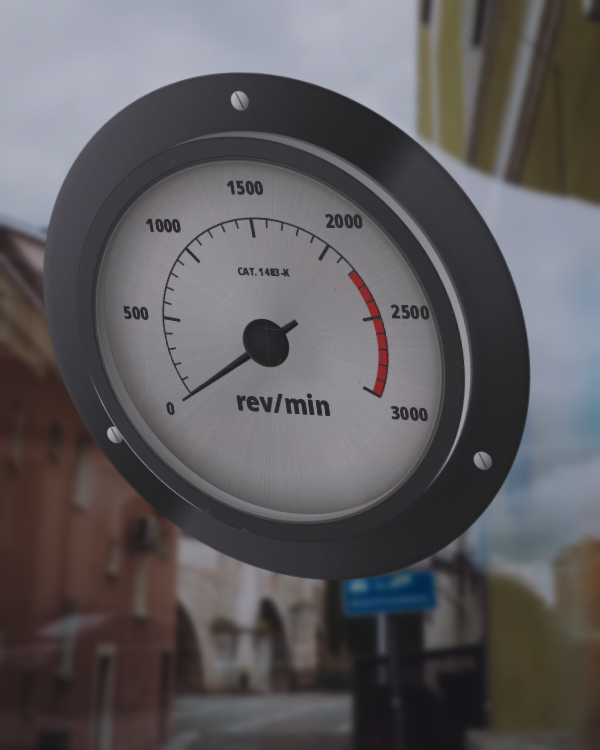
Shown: **0** rpm
